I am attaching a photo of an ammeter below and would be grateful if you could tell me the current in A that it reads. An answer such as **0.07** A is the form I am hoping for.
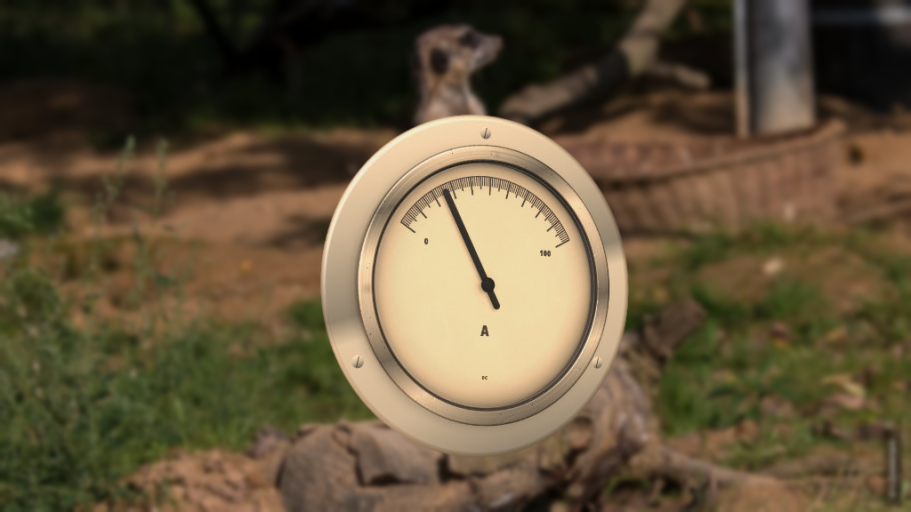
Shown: **25** A
